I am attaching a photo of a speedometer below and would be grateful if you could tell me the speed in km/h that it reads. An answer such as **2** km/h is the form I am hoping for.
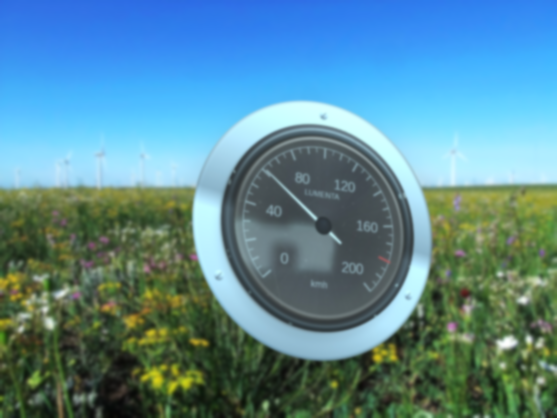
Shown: **60** km/h
